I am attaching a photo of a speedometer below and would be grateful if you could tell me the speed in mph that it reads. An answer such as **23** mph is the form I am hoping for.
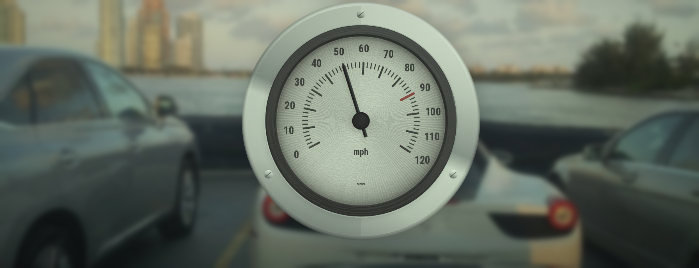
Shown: **50** mph
